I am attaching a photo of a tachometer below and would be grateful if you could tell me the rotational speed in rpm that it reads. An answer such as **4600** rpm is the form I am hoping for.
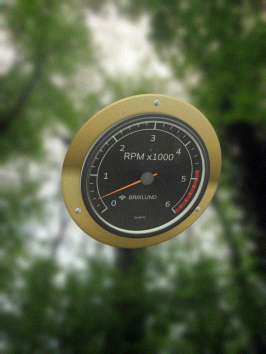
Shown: **400** rpm
